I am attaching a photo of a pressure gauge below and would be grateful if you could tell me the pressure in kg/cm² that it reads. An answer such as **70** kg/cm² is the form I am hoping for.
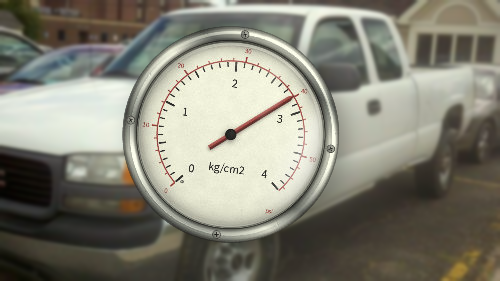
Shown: **2.8** kg/cm²
